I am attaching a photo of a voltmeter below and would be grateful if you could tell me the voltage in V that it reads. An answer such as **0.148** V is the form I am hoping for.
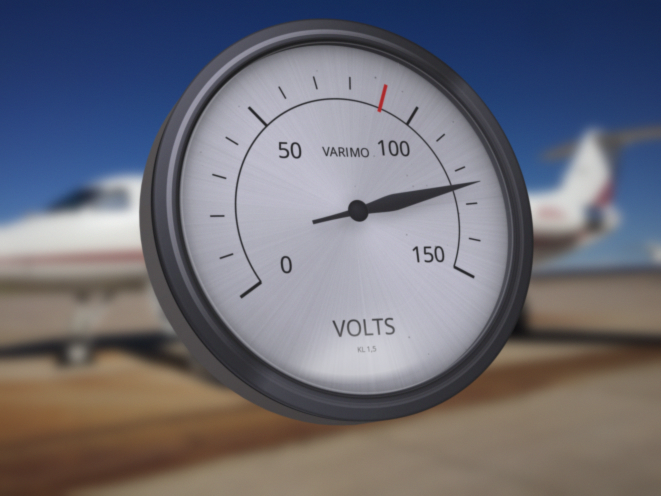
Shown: **125** V
